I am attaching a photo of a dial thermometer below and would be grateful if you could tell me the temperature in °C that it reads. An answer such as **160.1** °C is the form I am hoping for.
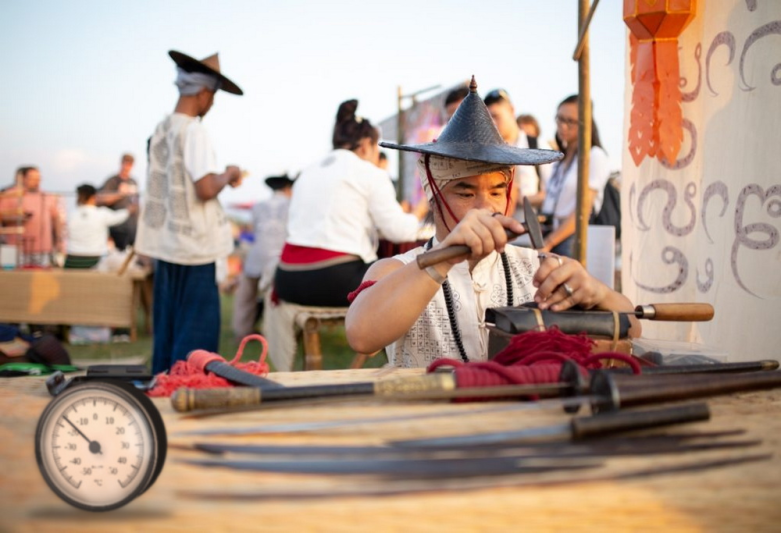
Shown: **-15** °C
